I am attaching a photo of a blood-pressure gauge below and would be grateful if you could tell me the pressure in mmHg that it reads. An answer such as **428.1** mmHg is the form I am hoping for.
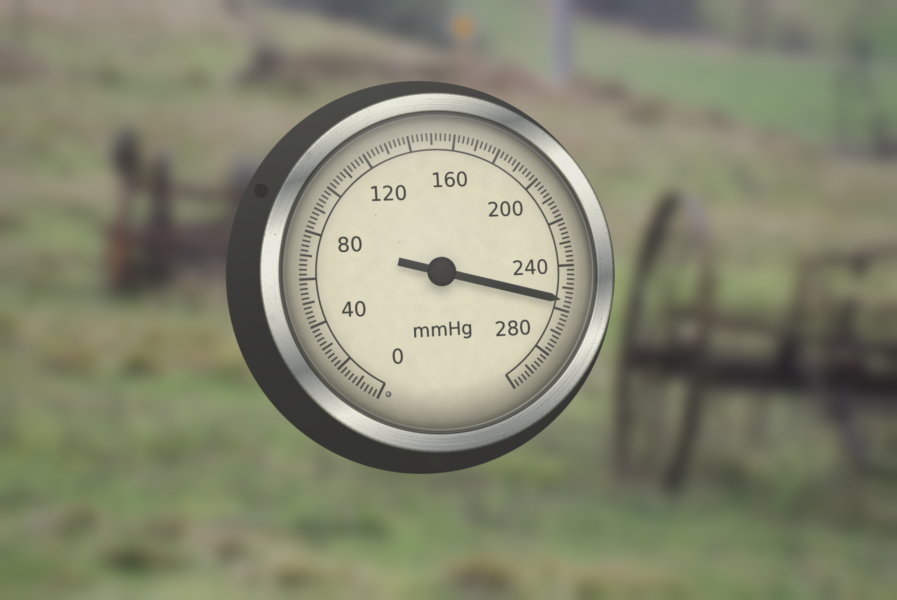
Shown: **256** mmHg
